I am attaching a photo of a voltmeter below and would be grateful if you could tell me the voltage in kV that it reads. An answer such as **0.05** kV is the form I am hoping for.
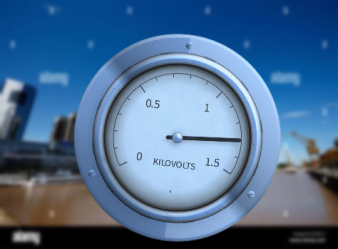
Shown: **1.3** kV
